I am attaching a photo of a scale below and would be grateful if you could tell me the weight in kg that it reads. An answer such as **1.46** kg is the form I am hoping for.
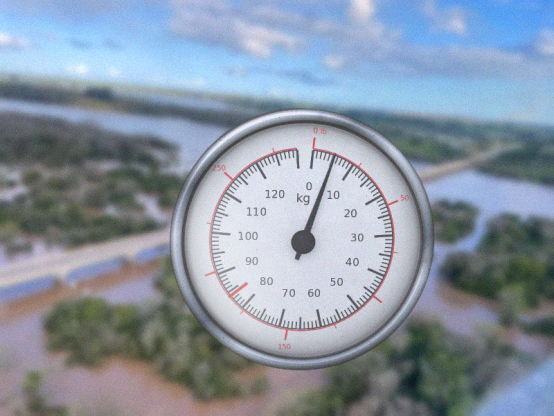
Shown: **5** kg
